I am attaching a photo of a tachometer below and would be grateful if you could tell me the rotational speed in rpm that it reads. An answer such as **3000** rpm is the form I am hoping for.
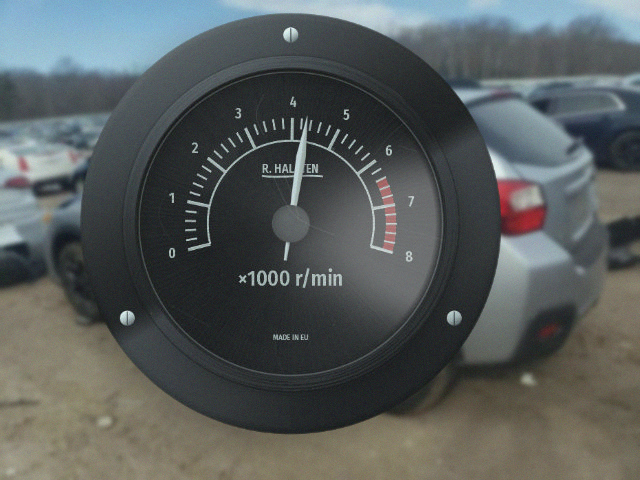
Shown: **4300** rpm
